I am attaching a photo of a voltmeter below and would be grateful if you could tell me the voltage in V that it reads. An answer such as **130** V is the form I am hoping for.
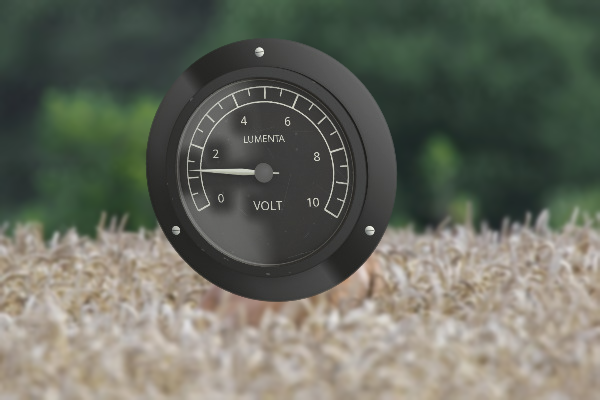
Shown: **1.25** V
